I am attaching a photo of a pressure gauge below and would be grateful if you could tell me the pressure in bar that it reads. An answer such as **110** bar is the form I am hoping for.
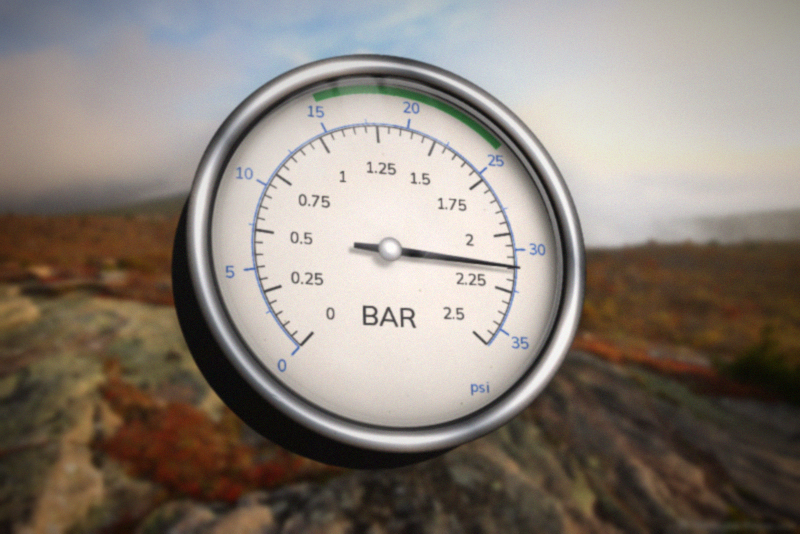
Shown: **2.15** bar
